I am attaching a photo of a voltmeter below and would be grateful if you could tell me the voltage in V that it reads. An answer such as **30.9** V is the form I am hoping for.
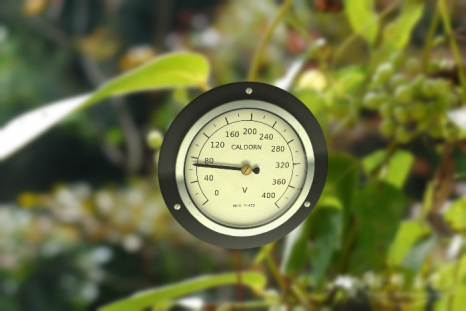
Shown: **70** V
